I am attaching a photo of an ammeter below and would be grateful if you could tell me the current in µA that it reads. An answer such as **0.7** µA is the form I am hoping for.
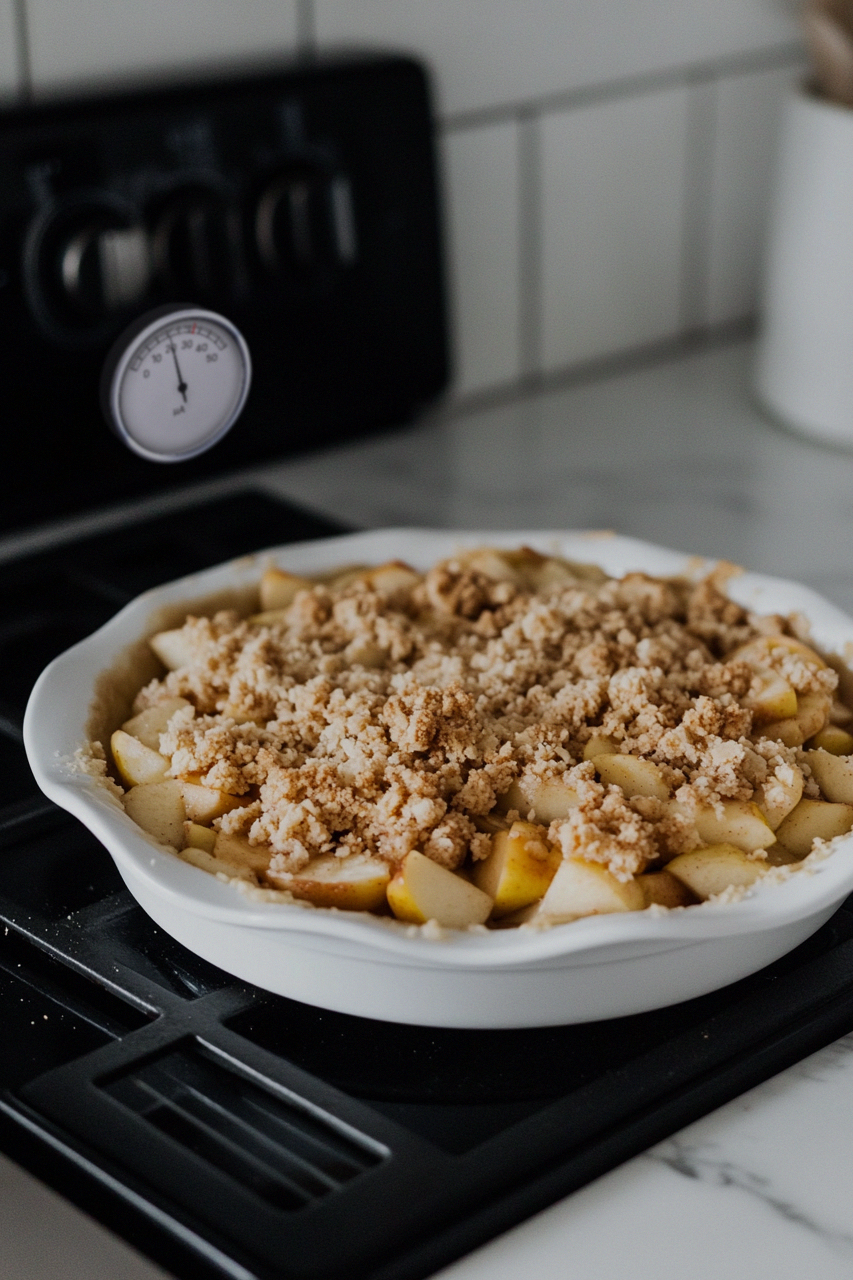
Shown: **20** µA
